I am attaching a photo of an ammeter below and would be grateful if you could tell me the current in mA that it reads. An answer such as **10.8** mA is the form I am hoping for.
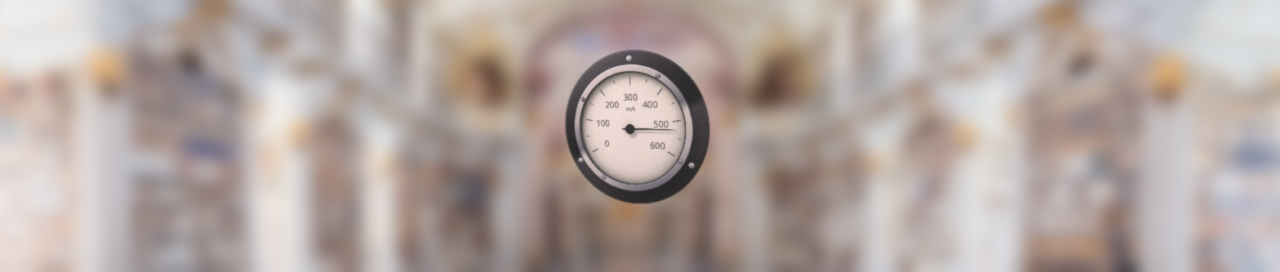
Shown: **525** mA
